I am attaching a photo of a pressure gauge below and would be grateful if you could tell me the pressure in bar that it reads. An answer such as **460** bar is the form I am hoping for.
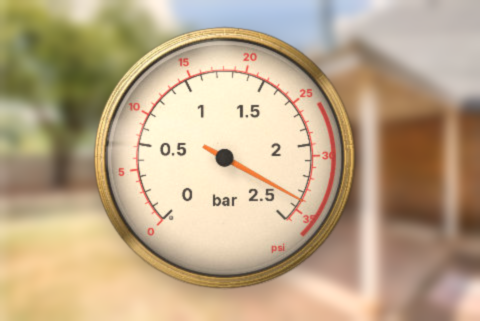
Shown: **2.35** bar
